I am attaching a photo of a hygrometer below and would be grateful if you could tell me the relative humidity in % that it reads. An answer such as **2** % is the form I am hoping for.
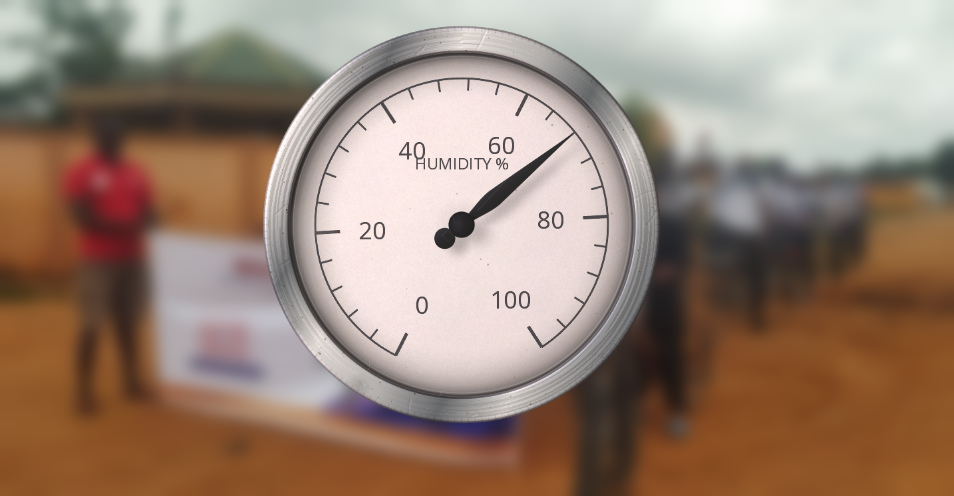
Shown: **68** %
